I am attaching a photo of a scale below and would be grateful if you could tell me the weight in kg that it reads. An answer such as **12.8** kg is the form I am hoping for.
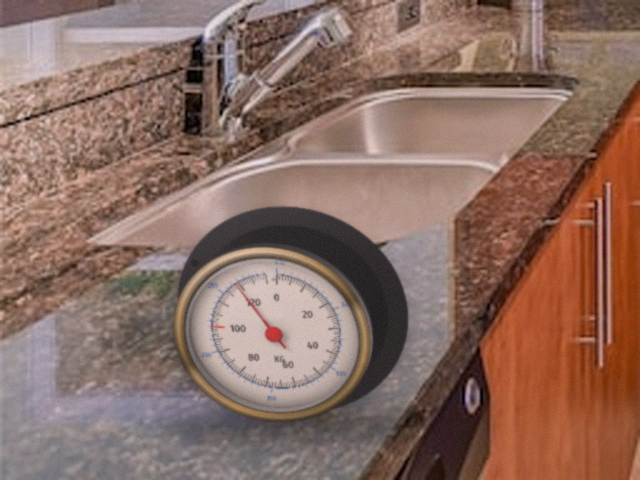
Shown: **120** kg
